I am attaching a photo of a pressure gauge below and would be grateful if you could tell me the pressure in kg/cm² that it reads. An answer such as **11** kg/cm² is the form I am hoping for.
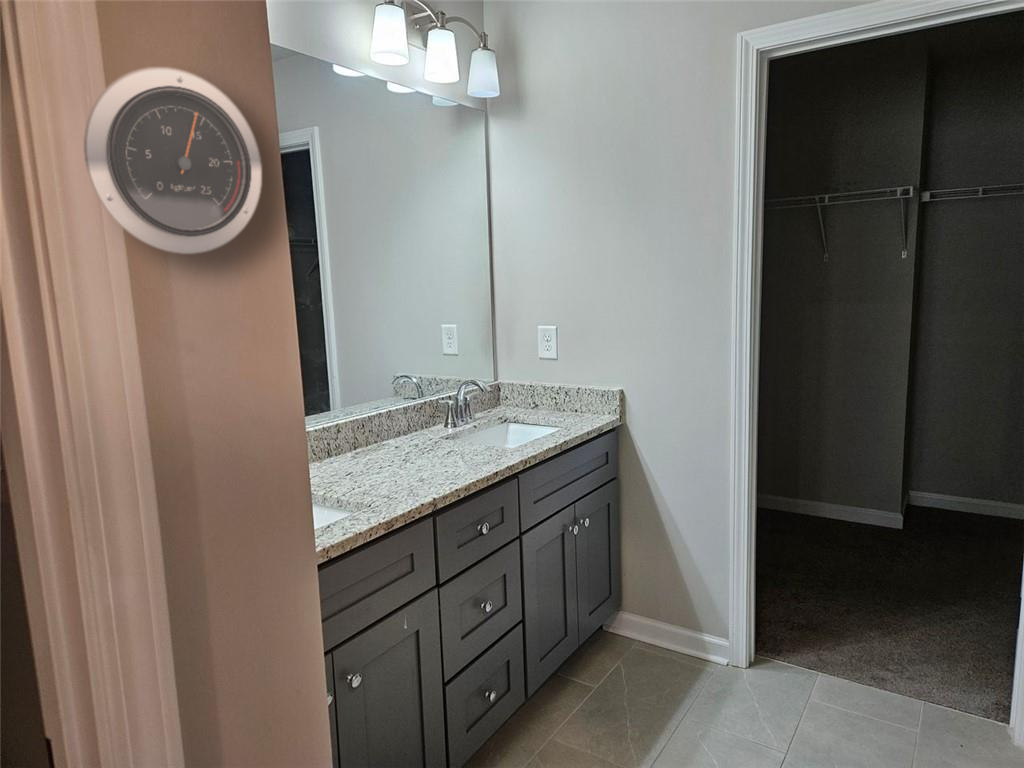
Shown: **14** kg/cm²
